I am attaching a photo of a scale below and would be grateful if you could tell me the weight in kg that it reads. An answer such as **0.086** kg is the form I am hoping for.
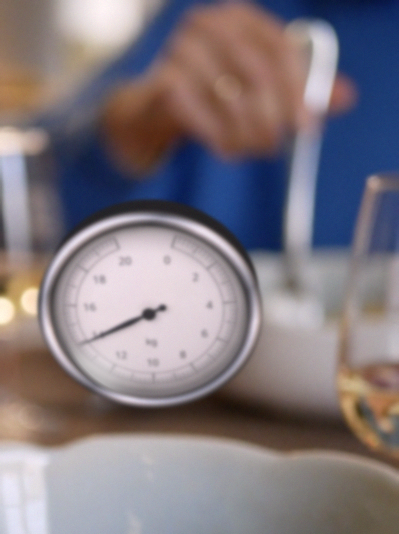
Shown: **14** kg
